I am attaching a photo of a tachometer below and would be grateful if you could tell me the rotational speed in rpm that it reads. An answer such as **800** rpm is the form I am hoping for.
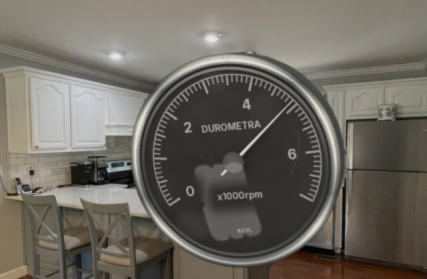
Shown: **4900** rpm
